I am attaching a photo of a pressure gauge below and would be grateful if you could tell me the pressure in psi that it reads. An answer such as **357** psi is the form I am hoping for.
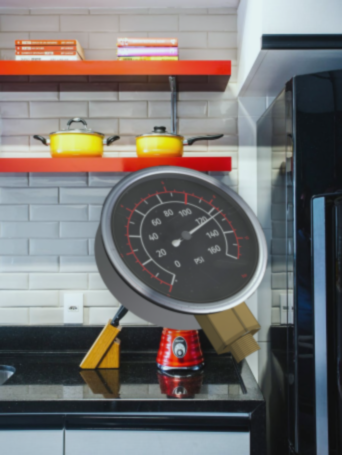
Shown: **125** psi
